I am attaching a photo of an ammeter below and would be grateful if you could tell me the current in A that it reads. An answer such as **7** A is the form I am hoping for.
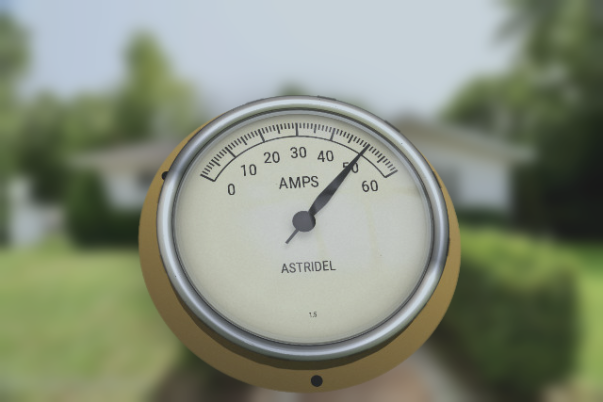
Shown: **50** A
